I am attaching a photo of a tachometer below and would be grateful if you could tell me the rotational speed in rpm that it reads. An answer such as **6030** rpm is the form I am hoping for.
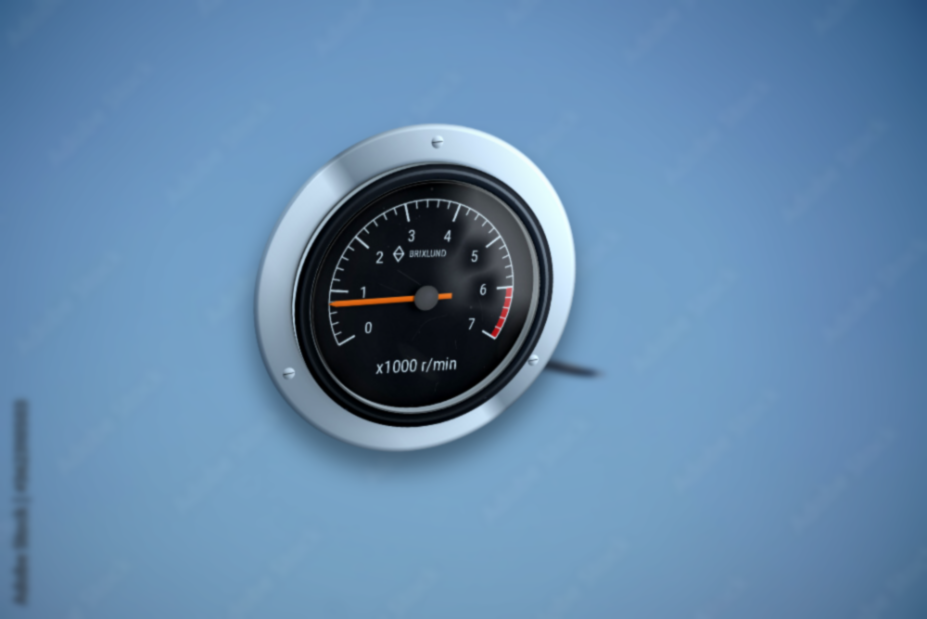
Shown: **800** rpm
